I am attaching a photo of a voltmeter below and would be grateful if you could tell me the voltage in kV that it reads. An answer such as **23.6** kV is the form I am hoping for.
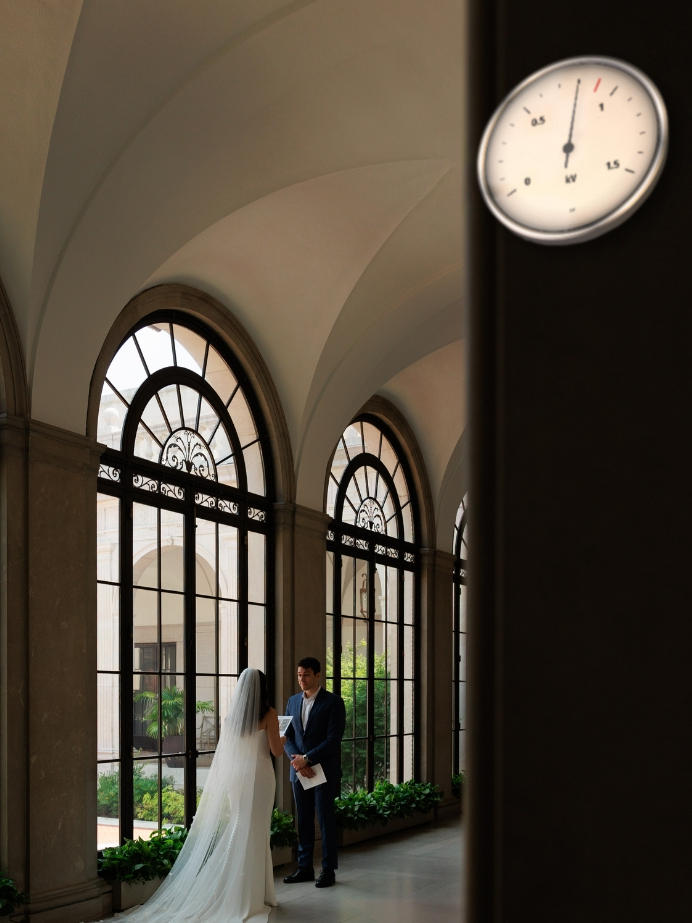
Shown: **0.8** kV
